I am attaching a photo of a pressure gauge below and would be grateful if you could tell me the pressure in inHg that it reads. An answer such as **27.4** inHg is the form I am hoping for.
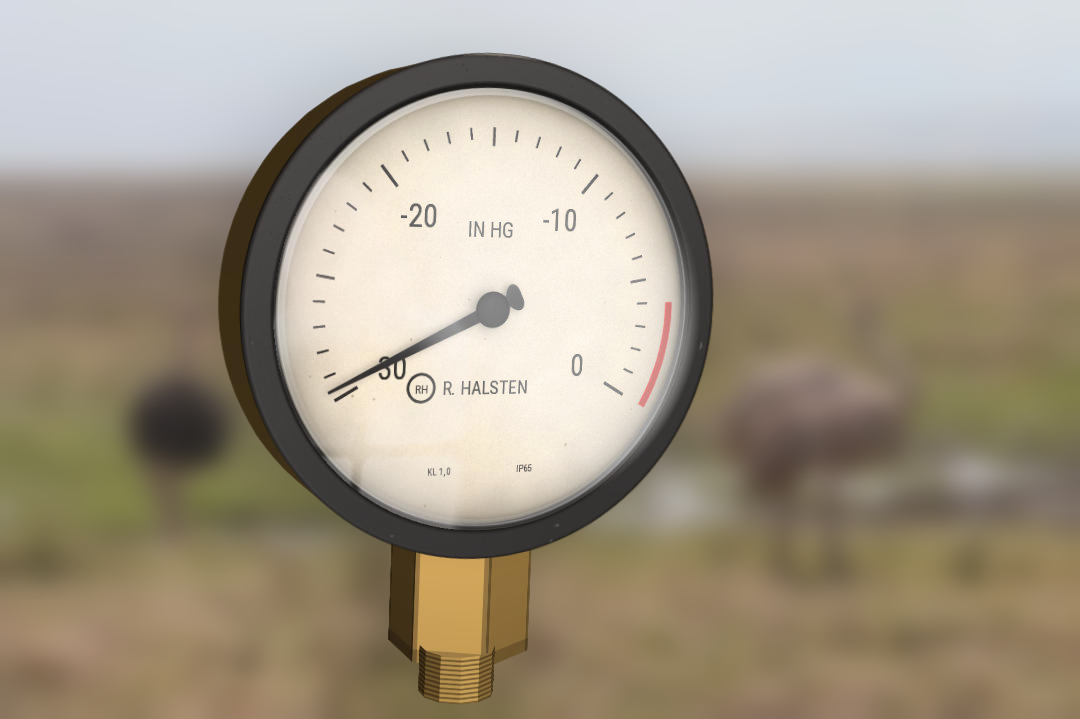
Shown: **-29.5** inHg
